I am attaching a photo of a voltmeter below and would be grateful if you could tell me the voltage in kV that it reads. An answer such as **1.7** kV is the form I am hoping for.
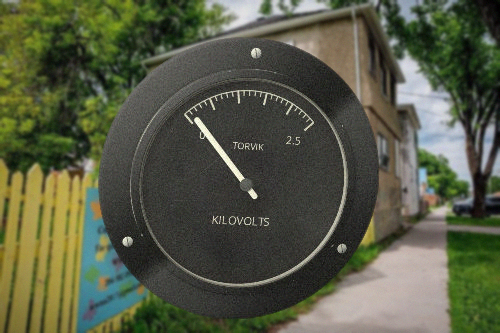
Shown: **0.1** kV
